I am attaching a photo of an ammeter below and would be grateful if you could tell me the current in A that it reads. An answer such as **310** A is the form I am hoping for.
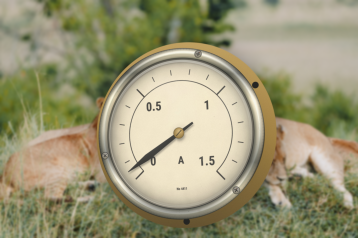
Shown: **0.05** A
